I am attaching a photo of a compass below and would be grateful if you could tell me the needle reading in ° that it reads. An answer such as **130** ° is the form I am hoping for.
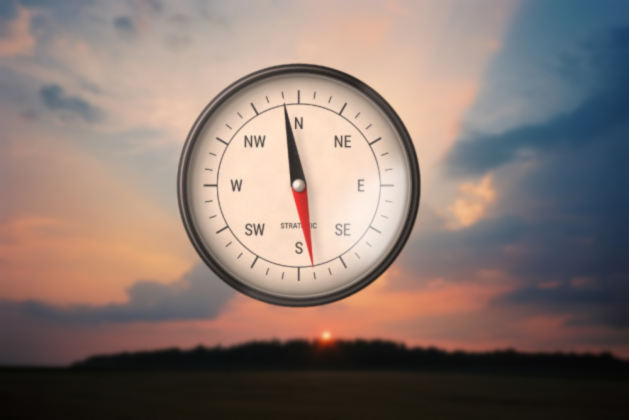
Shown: **170** °
